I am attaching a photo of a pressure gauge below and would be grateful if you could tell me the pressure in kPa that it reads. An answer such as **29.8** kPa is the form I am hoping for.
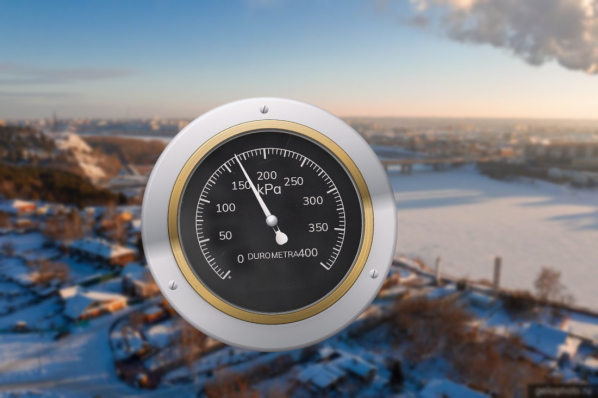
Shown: **165** kPa
